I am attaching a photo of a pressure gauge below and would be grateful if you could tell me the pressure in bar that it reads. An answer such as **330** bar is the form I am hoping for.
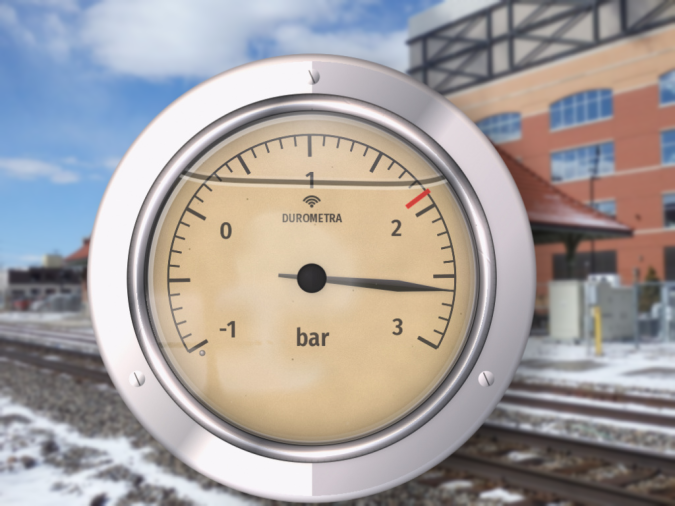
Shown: **2.6** bar
